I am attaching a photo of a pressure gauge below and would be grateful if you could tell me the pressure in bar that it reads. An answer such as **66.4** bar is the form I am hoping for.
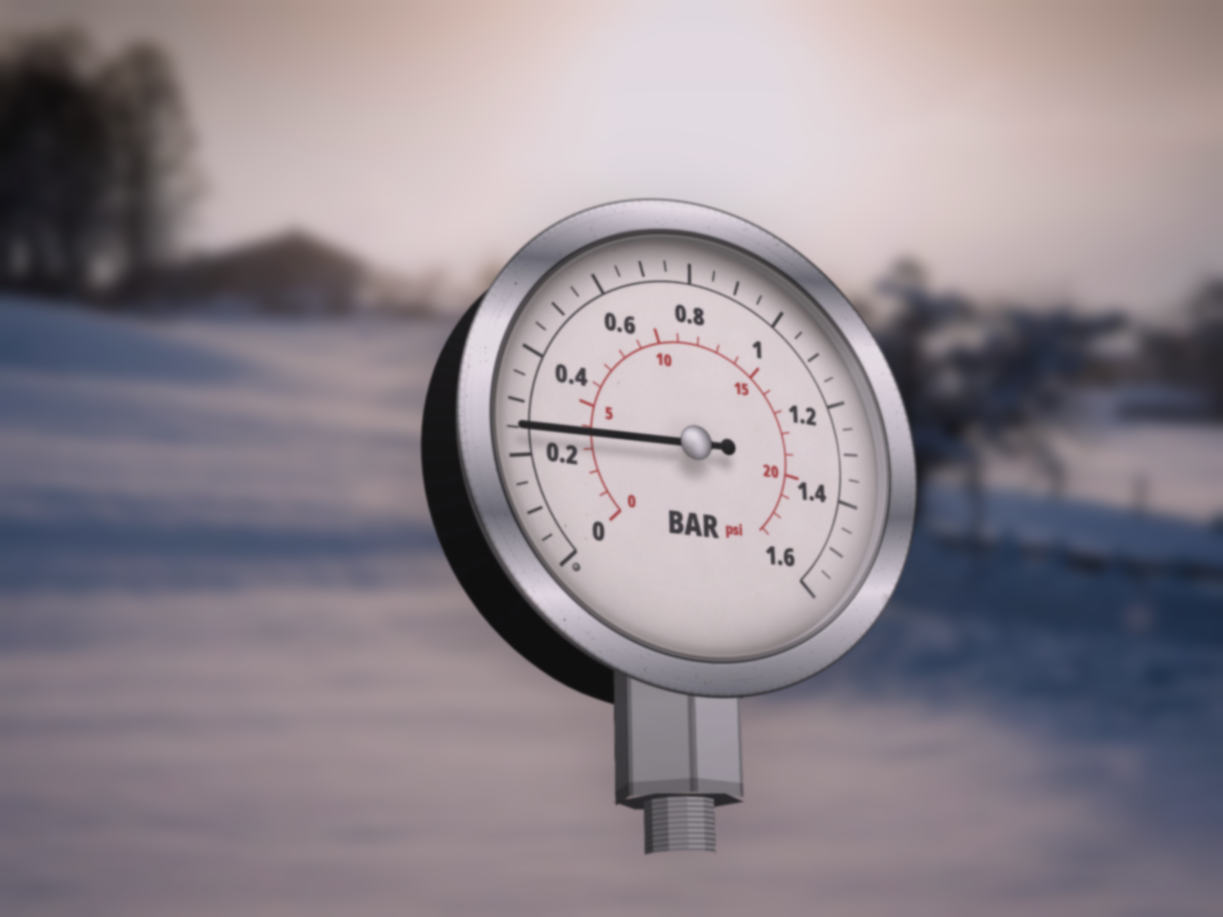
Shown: **0.25** bar
